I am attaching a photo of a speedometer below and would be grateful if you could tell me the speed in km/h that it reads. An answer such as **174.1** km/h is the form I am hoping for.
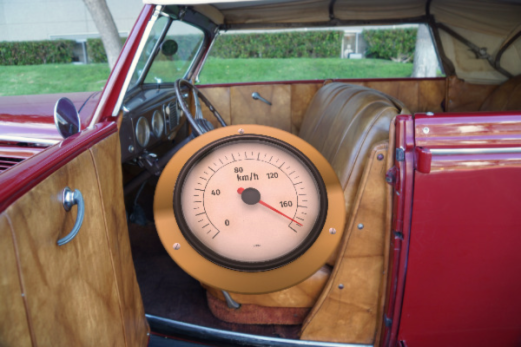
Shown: **175** km/h
